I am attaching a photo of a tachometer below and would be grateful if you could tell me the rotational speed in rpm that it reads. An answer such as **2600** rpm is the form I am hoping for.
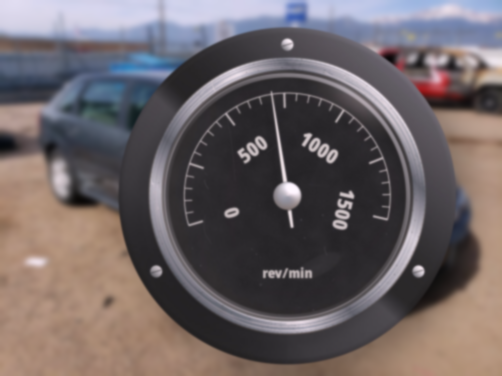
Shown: **700** rpm
